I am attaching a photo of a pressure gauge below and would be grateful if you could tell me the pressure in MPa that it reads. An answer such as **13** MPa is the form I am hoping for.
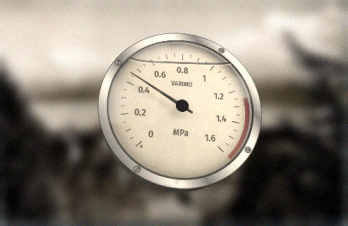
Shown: **0.45** MPa
